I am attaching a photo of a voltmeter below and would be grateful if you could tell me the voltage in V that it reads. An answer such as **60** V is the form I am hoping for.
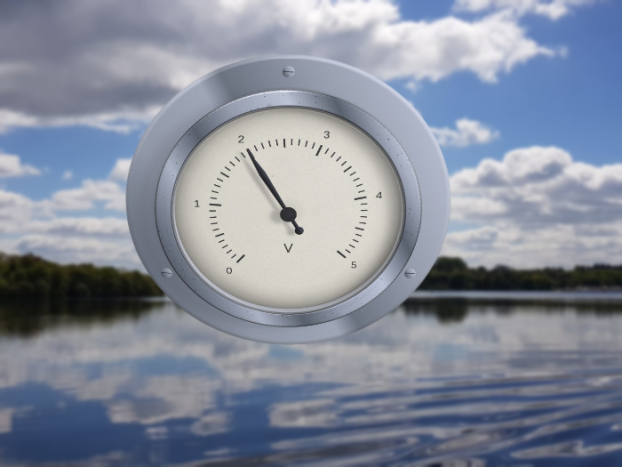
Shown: **2** V
